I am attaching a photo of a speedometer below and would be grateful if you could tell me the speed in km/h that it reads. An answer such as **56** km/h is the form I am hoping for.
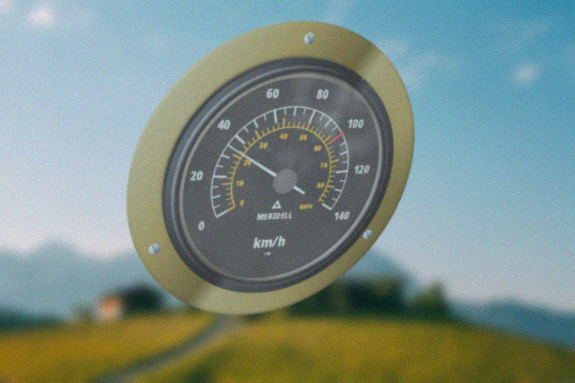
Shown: **35** km/h
